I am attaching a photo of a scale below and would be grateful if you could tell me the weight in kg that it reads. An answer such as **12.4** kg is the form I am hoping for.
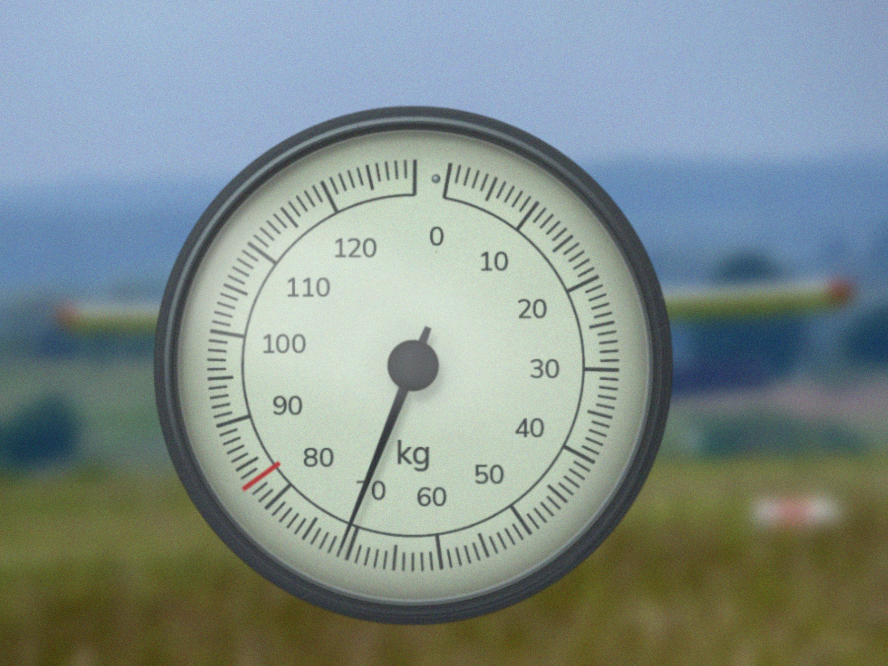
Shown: **71** kg
